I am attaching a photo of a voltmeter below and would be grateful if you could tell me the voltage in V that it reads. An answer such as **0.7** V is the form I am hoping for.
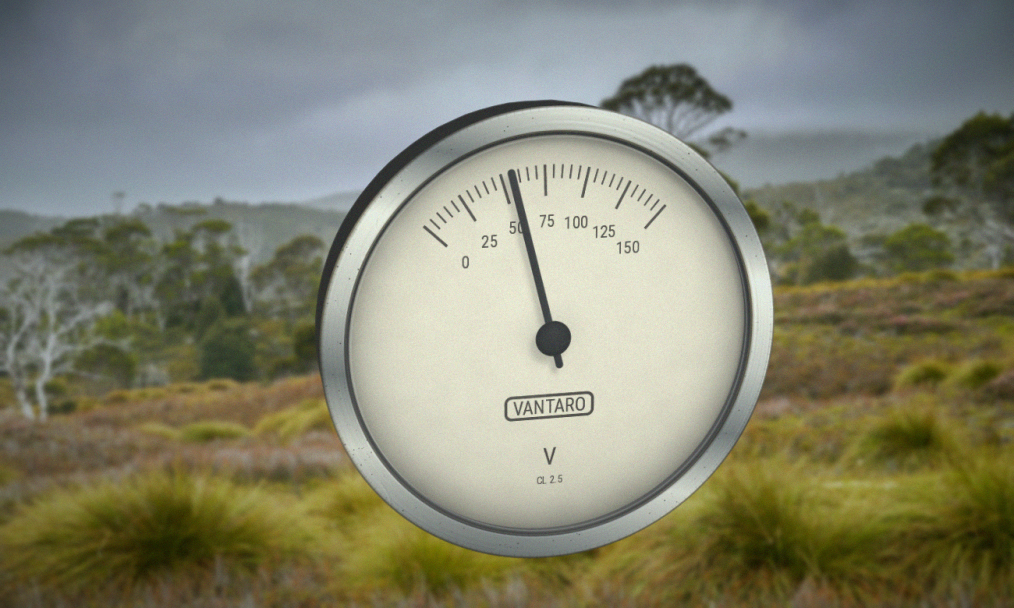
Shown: **55** V
